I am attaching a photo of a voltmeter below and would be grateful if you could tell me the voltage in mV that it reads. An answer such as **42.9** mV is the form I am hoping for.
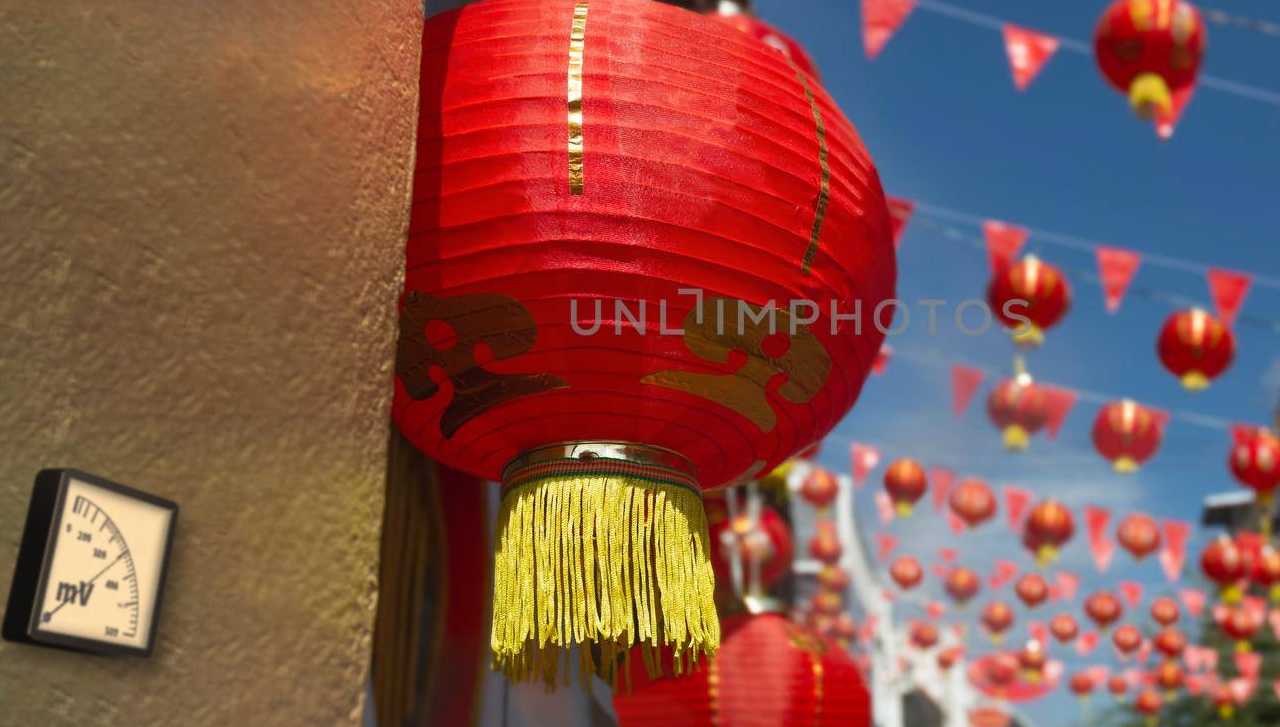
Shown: **350** mV
